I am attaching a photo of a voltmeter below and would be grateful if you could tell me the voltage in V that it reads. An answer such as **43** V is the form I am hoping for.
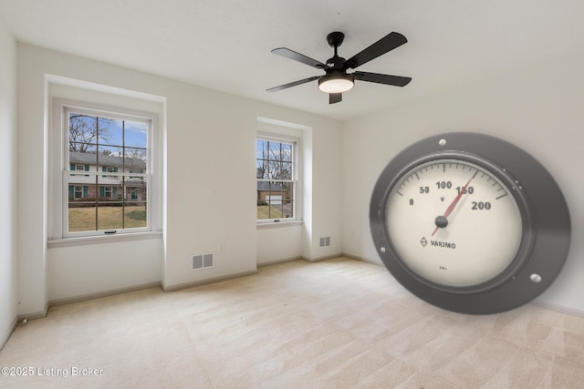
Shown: **150** V
